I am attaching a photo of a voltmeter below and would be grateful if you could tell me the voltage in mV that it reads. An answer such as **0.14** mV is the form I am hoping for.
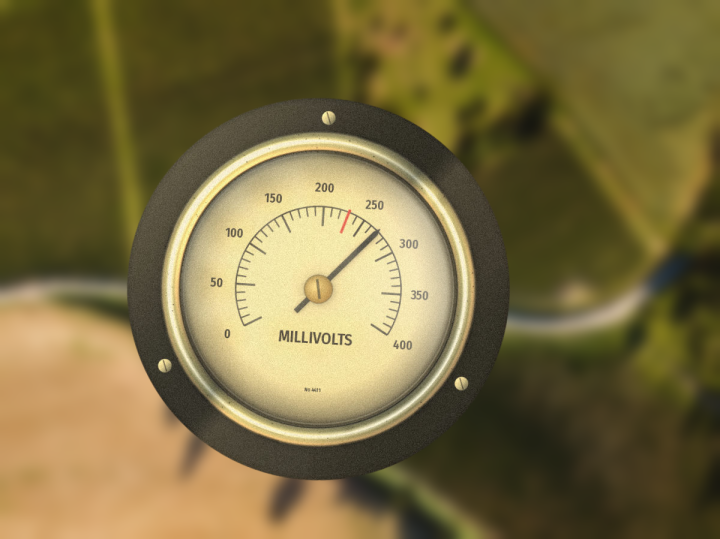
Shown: **270** mV
